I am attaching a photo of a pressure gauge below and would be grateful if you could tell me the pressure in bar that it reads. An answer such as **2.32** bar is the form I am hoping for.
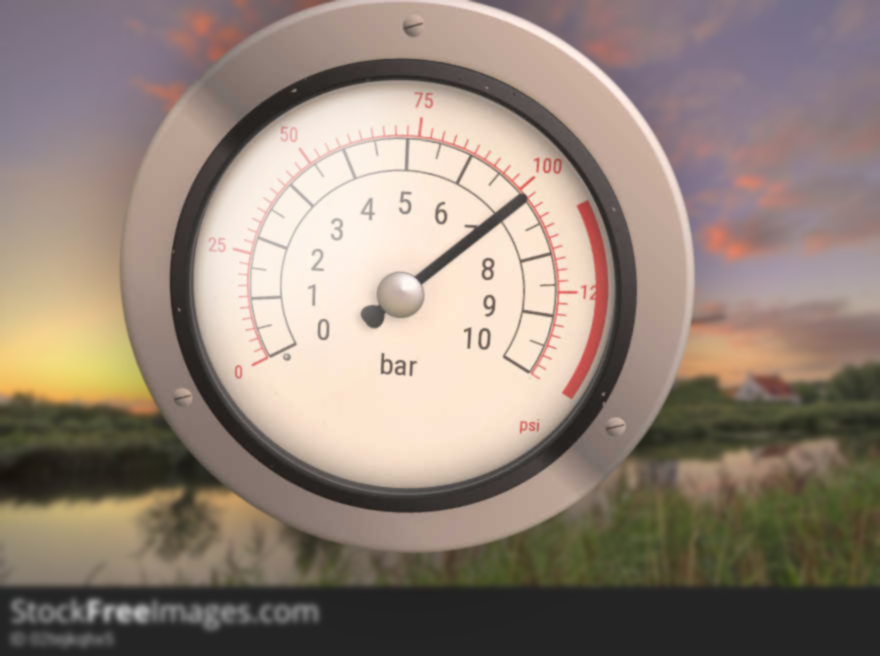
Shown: **7** bar
